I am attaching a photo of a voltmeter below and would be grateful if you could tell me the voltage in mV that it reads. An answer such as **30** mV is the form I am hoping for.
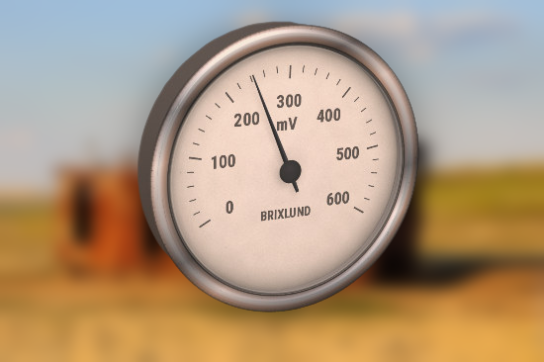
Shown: **240** mV
